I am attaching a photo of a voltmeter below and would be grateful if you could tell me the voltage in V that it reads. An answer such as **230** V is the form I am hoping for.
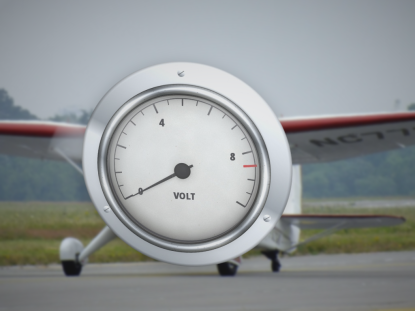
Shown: **0** V
